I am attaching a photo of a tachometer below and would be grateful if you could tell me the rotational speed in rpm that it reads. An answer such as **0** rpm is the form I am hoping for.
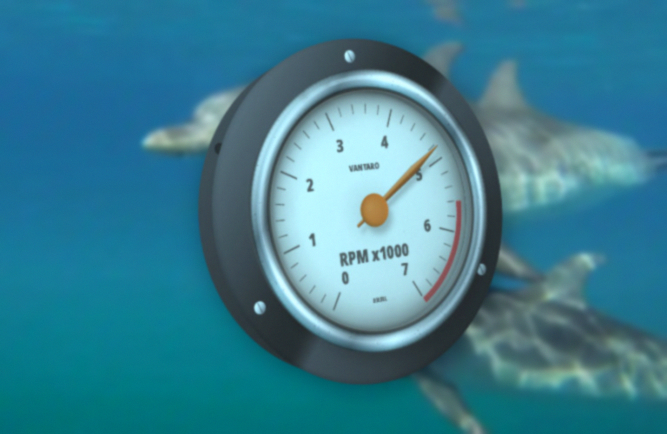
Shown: **4800** rpm
